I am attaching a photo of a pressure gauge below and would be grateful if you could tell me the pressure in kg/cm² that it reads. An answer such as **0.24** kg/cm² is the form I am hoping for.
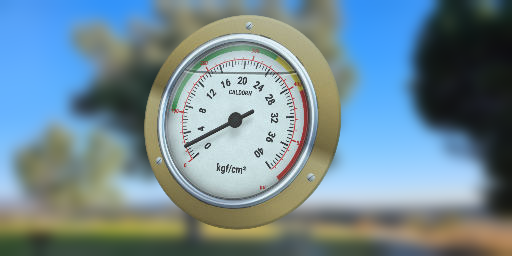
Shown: **2** kg/cm²
